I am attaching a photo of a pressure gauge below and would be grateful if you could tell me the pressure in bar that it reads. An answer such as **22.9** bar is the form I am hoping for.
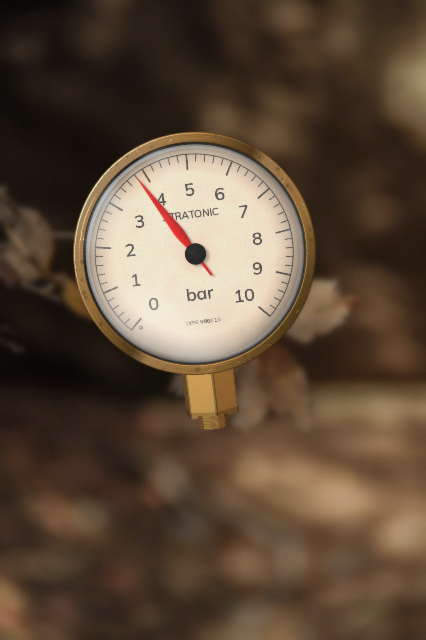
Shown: **3.8** bar
